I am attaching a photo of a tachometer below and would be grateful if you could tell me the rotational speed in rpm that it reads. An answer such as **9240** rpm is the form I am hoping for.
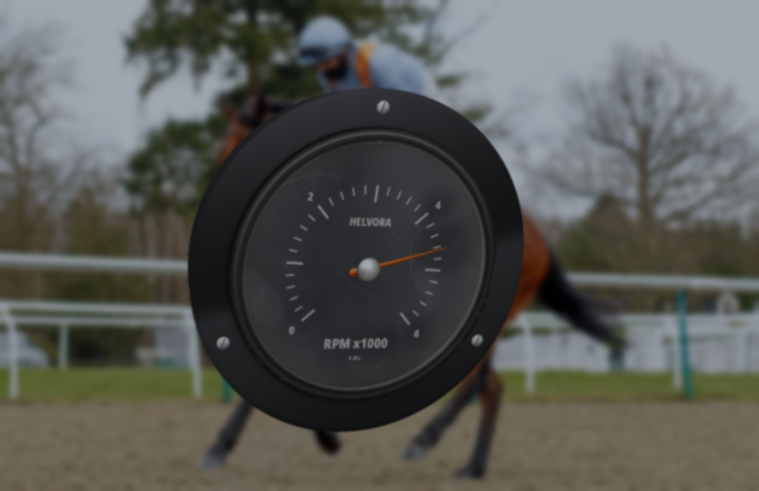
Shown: **4600** rpm
